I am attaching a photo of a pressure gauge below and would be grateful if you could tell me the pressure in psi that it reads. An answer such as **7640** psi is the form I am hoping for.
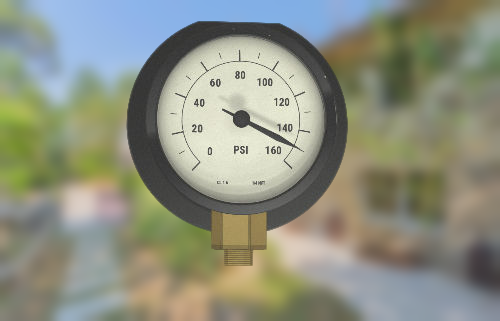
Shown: **150** psi
